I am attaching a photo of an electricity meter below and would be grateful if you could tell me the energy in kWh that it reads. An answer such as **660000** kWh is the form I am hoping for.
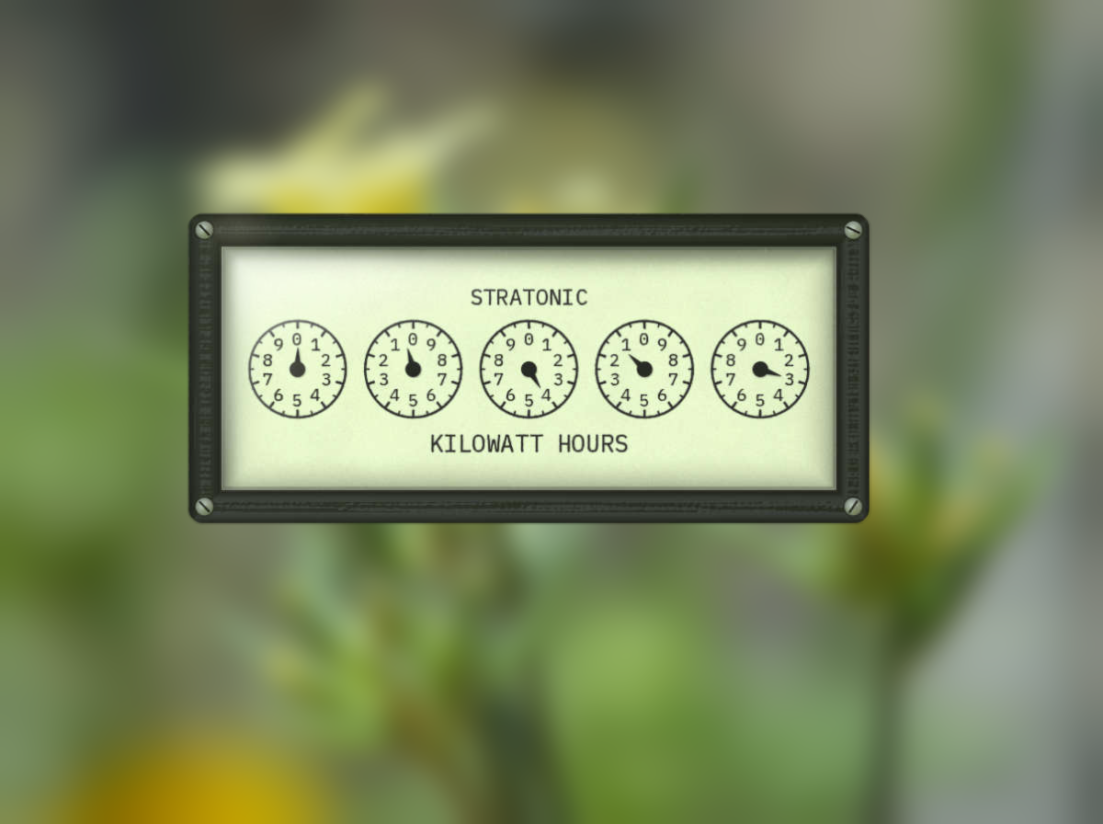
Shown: **413** kWh
